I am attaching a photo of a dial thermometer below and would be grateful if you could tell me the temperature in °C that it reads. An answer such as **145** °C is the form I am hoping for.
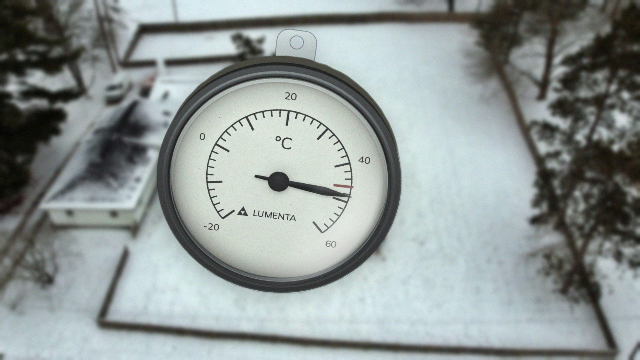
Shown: **48** °C
